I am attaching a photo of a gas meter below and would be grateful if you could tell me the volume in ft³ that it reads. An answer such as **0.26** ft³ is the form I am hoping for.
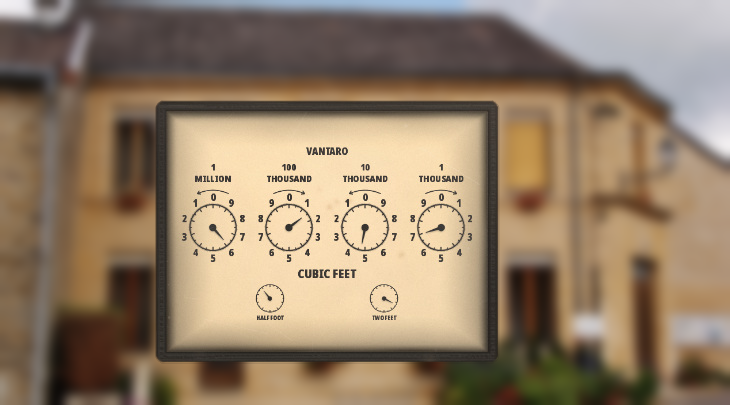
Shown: **614700** ft³
